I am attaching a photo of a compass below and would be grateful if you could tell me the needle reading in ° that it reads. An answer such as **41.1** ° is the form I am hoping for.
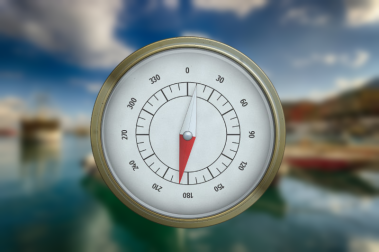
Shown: **190** °
